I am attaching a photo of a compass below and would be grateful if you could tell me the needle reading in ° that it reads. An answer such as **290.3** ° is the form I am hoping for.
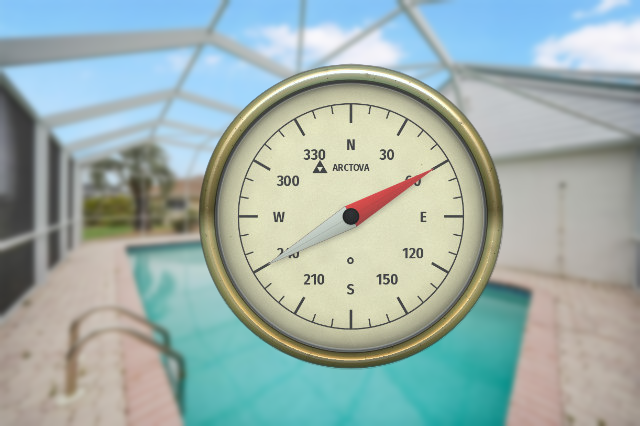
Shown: **60** °
